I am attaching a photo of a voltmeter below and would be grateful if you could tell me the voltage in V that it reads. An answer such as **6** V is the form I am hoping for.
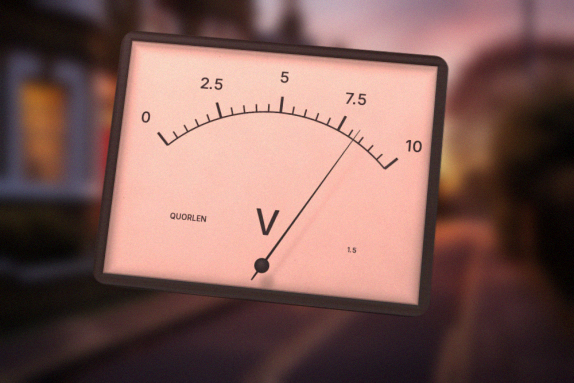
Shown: **8.25** V
